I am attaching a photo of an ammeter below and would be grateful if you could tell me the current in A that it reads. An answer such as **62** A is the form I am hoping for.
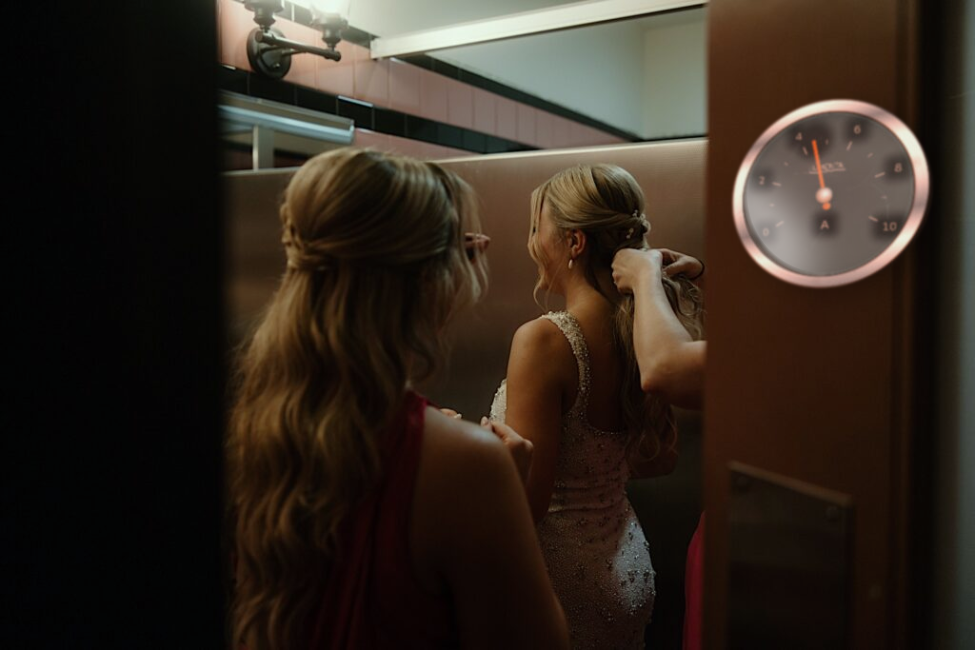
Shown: **4.5** A
